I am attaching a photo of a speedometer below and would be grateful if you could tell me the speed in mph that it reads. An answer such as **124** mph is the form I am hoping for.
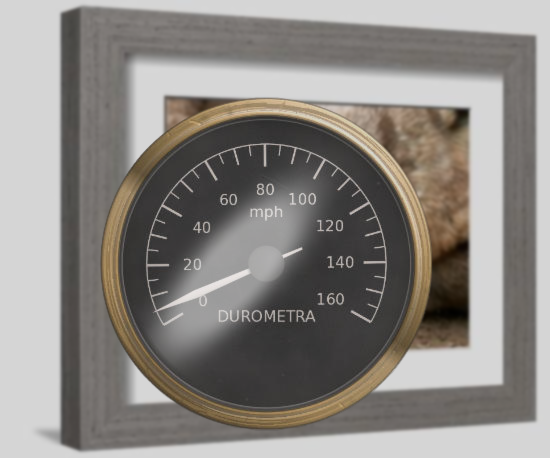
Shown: **5** mph
